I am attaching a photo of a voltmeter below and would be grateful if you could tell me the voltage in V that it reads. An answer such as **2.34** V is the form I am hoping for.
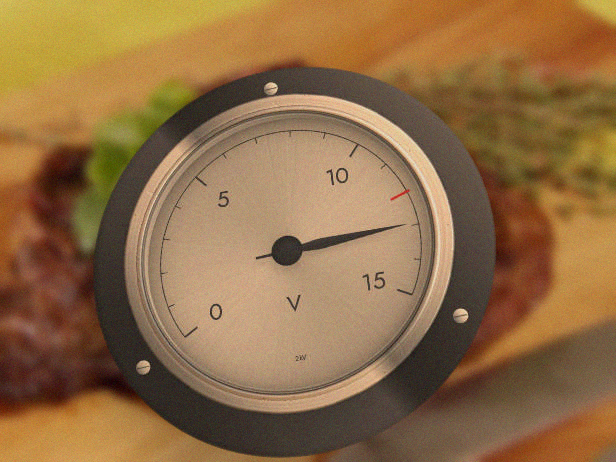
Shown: **13** V
